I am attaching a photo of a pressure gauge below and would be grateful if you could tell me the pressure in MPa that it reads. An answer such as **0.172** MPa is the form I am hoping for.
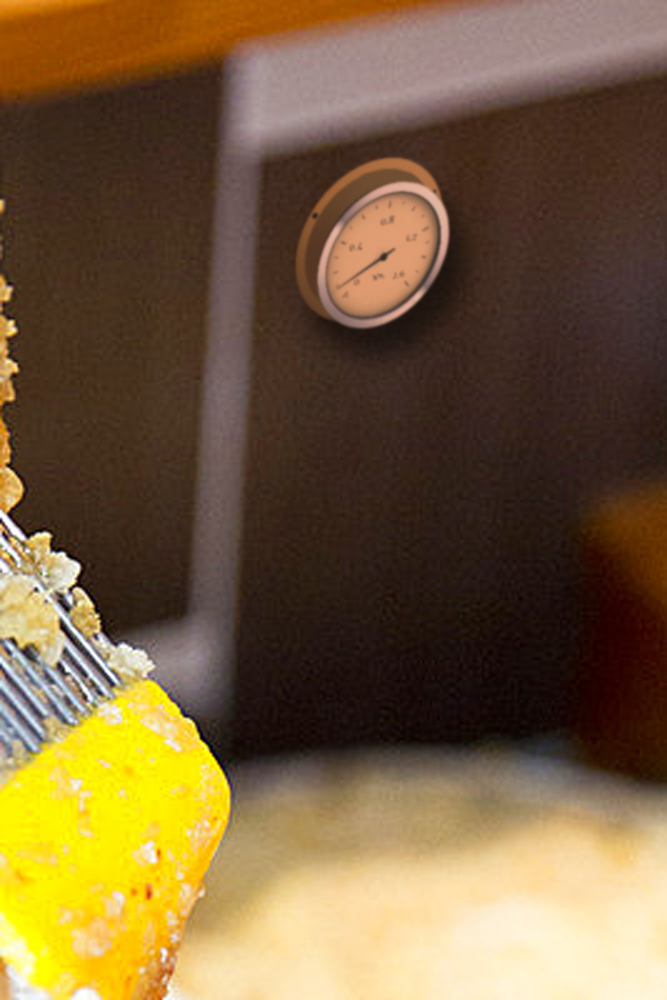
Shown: **0.1** MPa
